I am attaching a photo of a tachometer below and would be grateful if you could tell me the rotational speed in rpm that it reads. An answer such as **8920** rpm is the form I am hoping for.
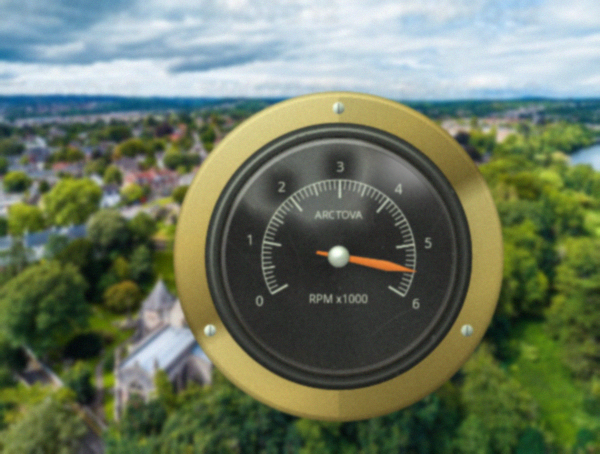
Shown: **5500** rpm
